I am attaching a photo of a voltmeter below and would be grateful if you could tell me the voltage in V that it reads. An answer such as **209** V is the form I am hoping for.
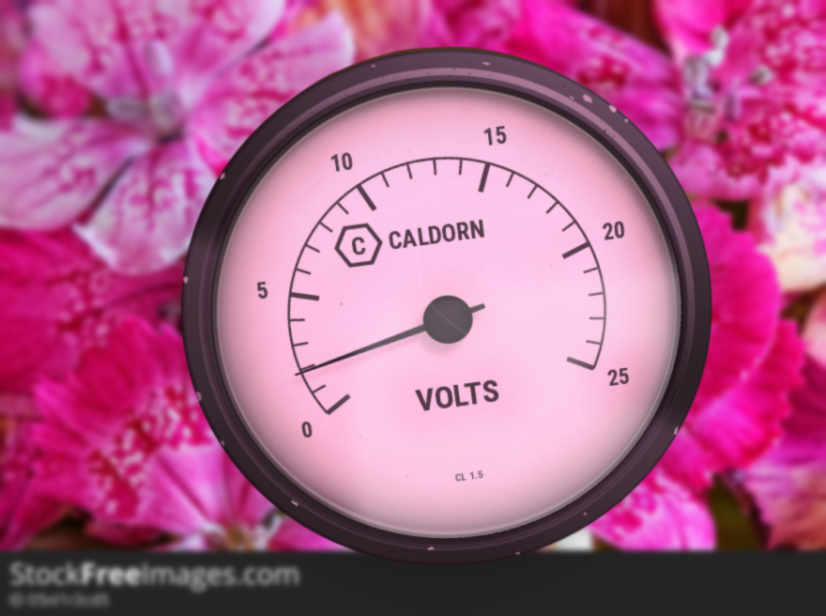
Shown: **2** V
